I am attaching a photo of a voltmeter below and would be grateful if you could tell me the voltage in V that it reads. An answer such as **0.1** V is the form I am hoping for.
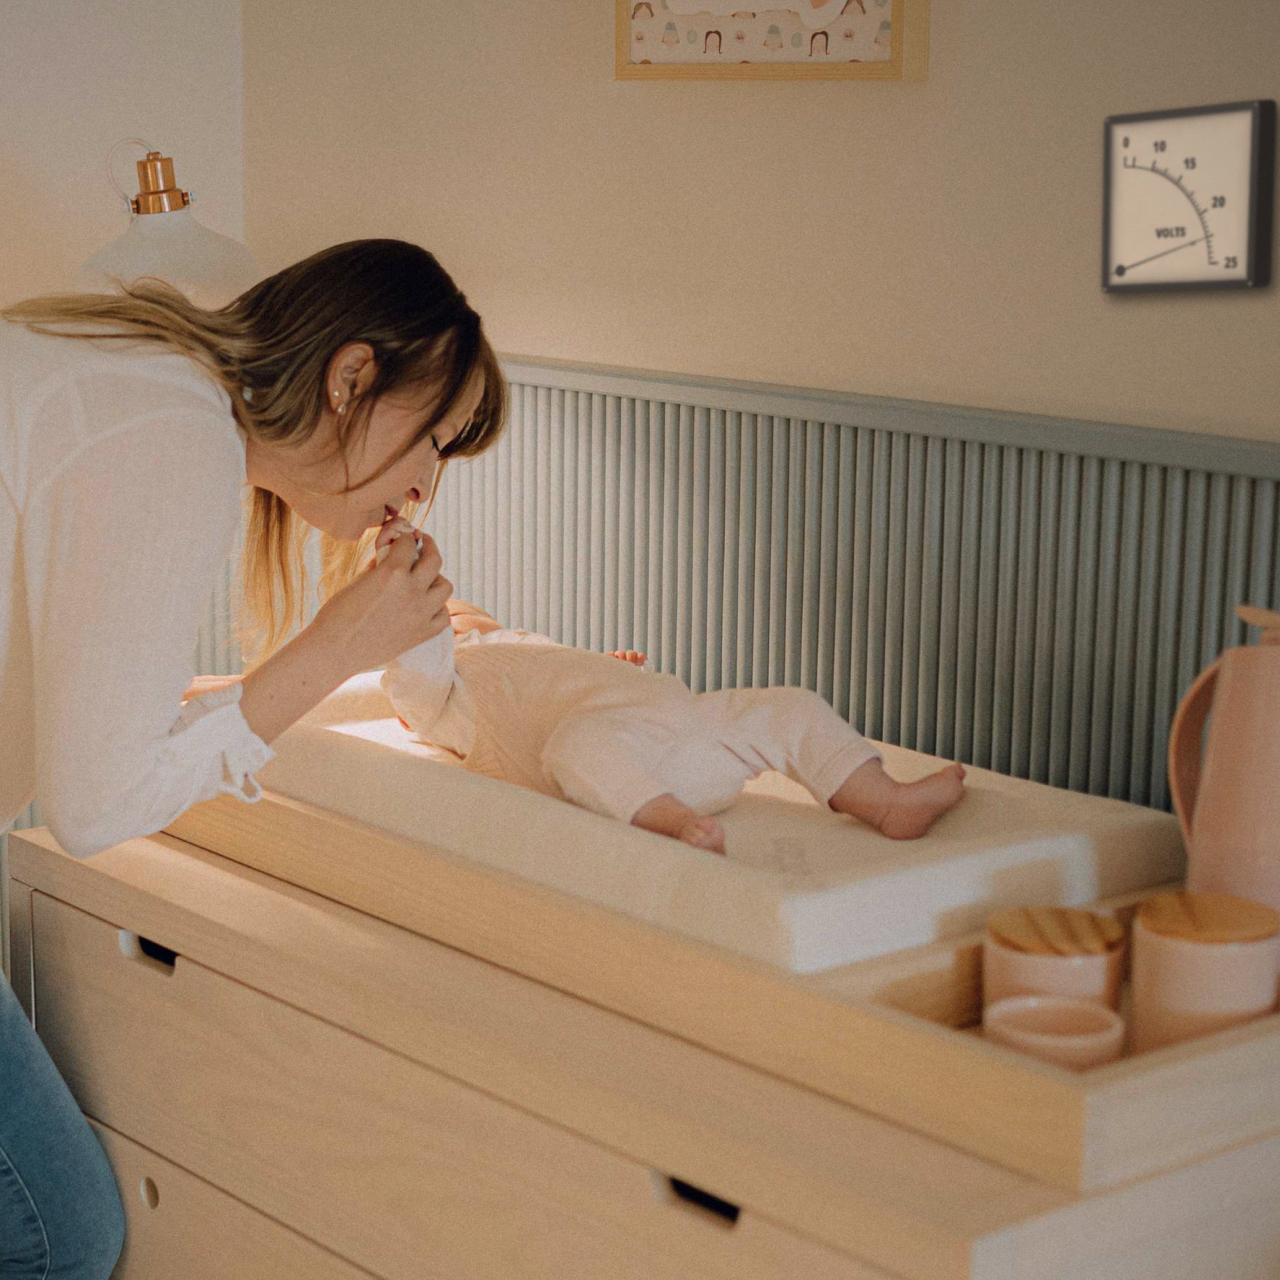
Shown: **22.5** V
